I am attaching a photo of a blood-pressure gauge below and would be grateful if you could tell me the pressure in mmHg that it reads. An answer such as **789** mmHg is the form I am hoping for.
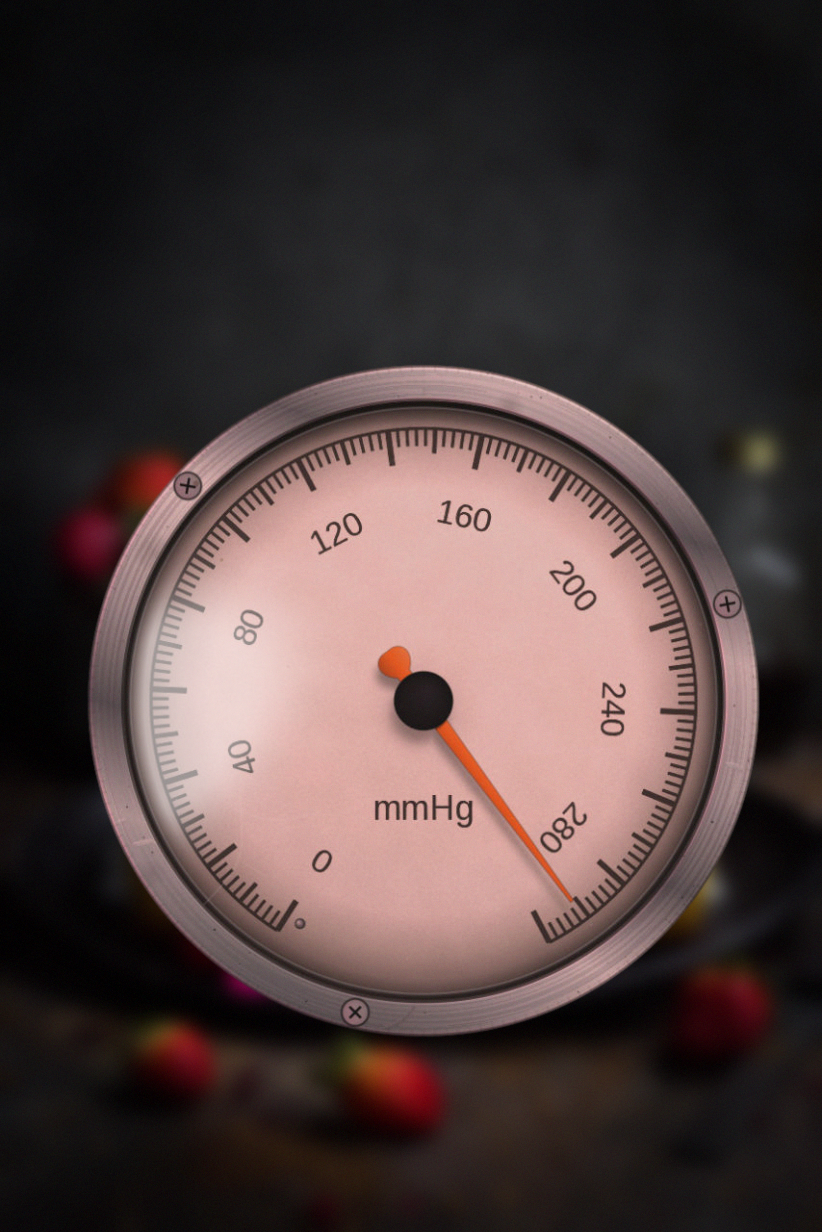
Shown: **291** mmHg
